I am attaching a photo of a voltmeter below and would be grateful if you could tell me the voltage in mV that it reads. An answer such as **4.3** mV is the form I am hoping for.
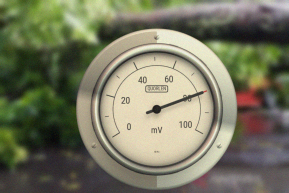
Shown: **80** mV
